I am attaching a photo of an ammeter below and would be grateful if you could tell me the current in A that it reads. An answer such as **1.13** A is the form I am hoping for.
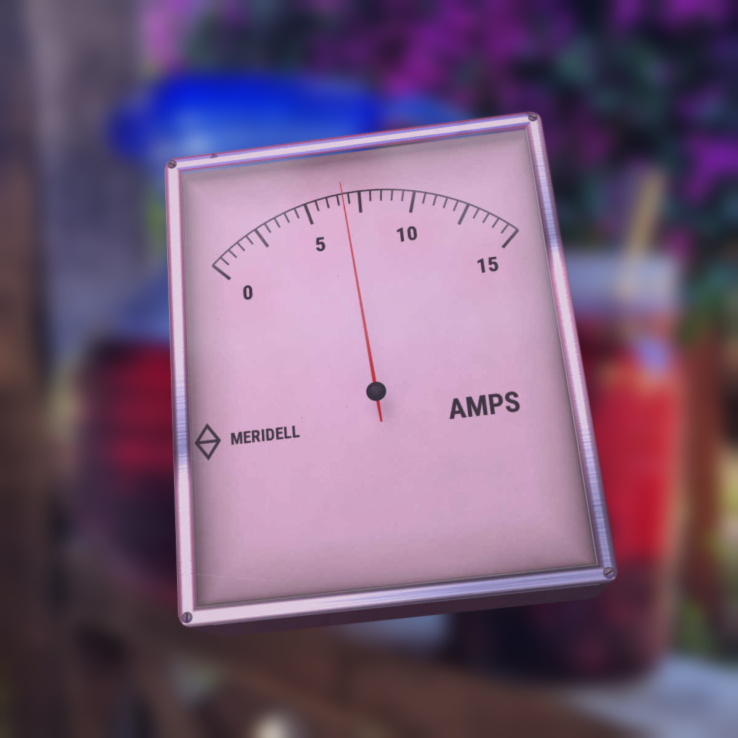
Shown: **6.75** A
